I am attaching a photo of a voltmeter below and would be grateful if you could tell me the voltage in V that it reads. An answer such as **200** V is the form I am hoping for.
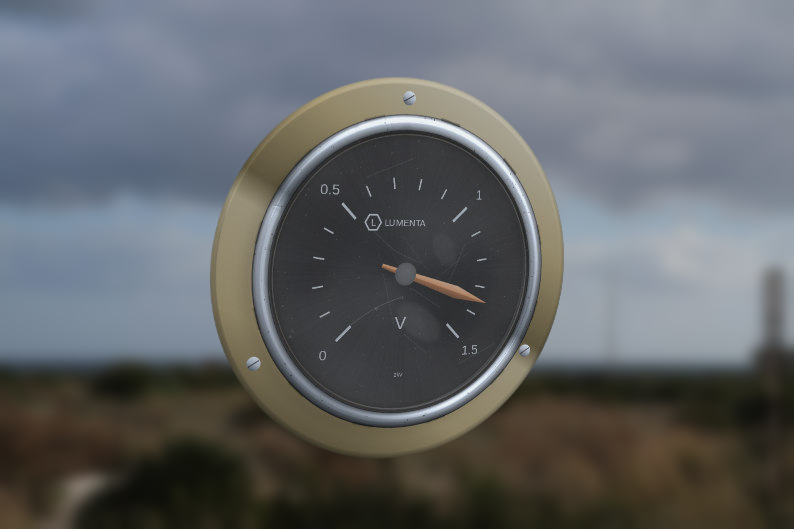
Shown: **1.35** V
